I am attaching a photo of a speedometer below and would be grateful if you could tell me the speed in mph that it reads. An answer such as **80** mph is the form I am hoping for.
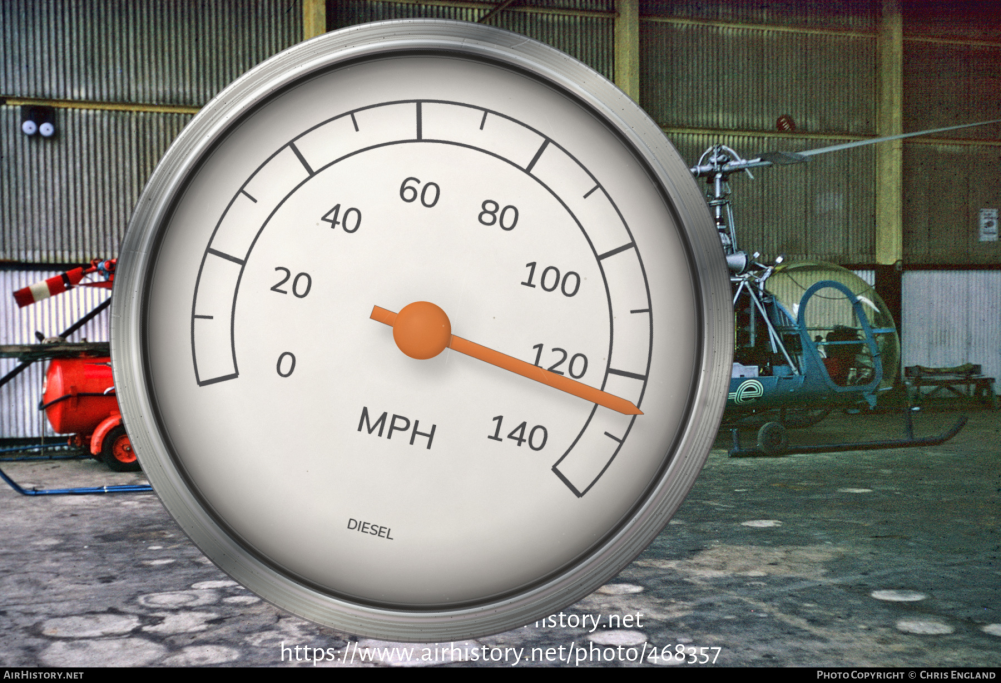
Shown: **125** mph
